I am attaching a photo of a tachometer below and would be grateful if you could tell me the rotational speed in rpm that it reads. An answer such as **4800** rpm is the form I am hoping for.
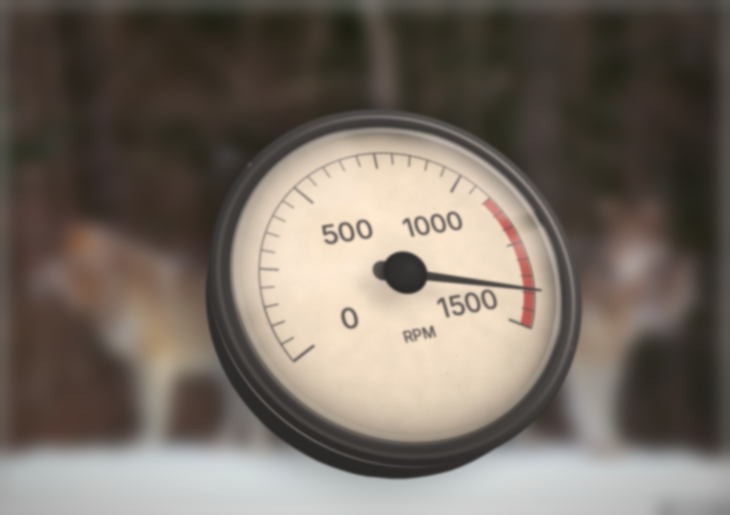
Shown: **1400** rpm
